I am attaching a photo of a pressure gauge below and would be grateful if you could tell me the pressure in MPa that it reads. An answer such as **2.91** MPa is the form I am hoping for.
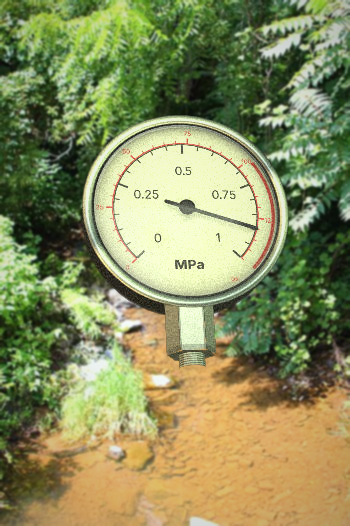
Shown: **0.9** MPa
